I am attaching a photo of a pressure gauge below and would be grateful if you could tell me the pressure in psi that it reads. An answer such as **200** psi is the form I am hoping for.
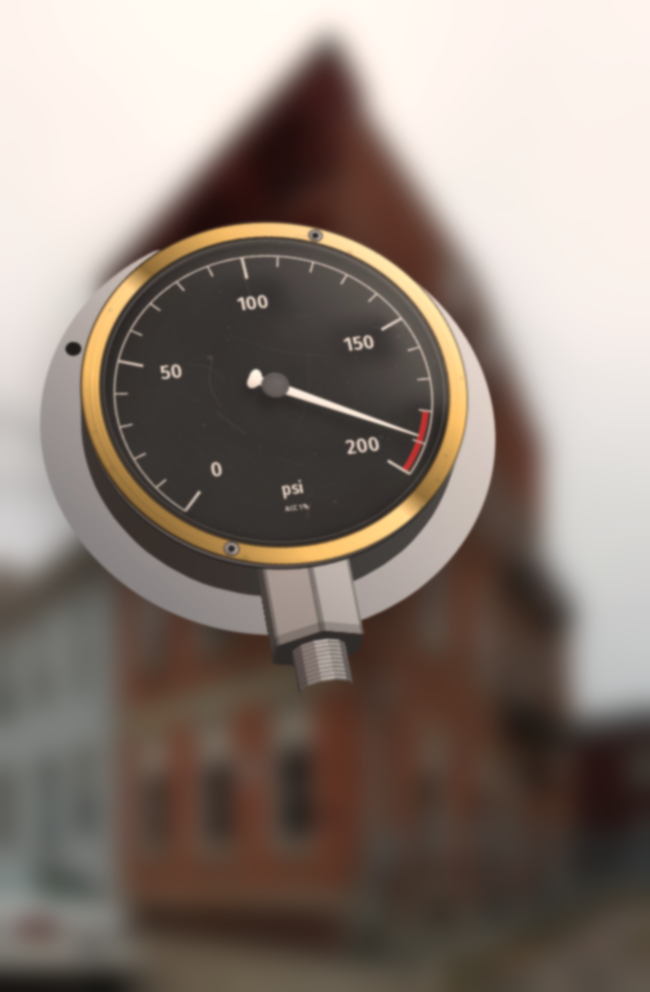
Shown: **190** psi
